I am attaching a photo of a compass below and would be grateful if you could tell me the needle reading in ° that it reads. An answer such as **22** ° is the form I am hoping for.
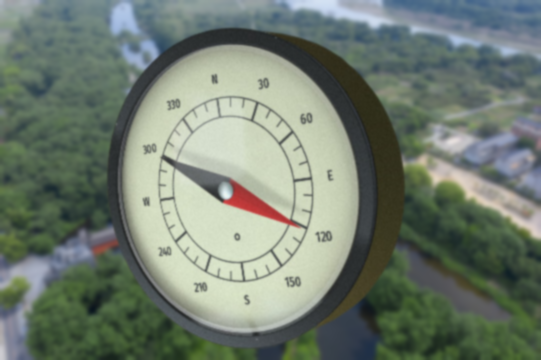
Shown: **120** °
